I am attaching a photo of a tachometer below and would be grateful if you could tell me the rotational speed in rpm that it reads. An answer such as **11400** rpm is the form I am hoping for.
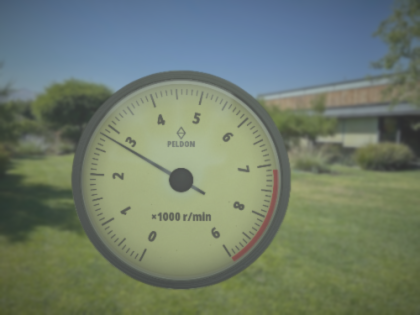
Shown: **2800** rpm
